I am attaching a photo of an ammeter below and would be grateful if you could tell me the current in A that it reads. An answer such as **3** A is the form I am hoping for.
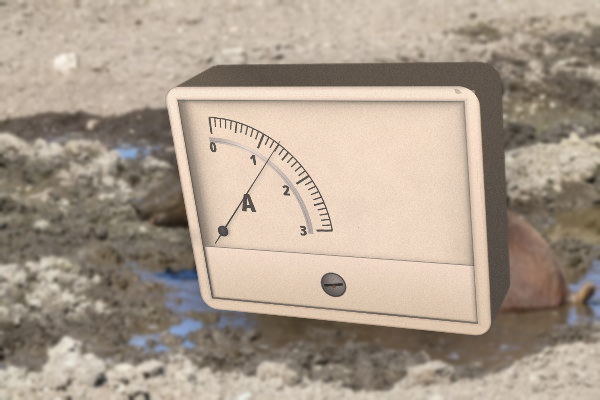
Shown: **1.3** A
